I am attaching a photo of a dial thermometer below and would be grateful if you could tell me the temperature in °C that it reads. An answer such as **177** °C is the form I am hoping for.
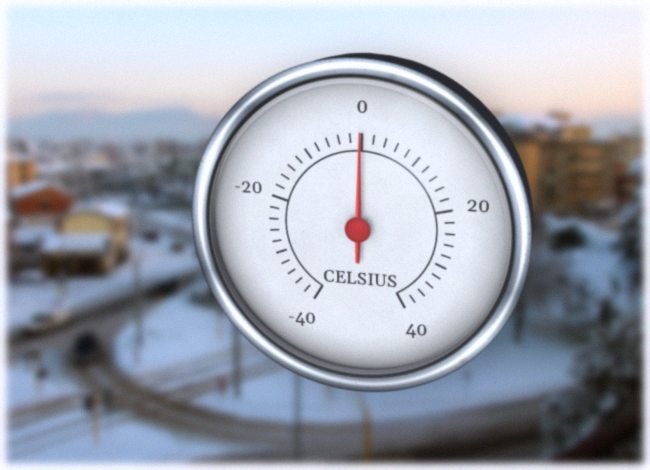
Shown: **0** °C
